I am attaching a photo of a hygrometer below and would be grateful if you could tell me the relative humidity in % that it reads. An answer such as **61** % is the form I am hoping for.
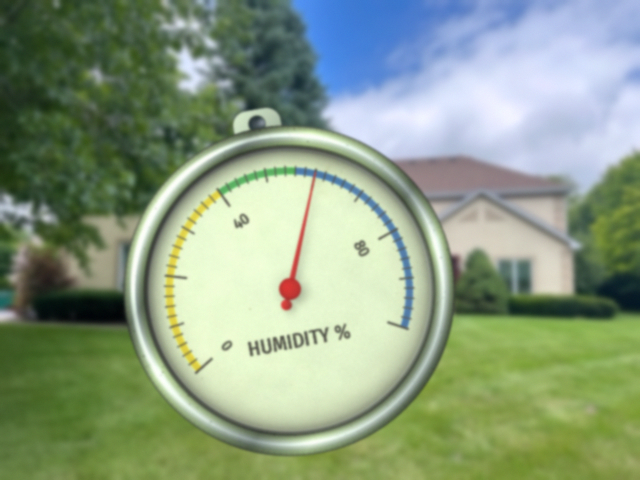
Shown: **60** %
